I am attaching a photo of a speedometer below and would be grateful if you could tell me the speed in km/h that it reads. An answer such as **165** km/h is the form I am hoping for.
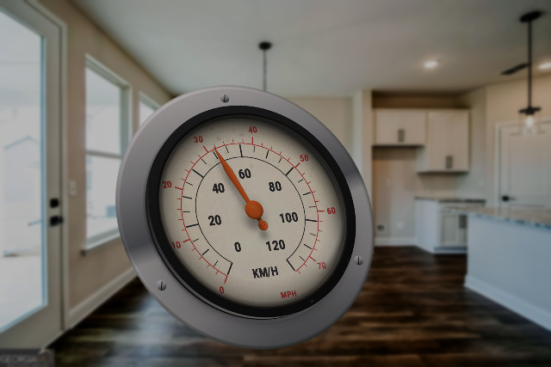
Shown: **50** km/h
